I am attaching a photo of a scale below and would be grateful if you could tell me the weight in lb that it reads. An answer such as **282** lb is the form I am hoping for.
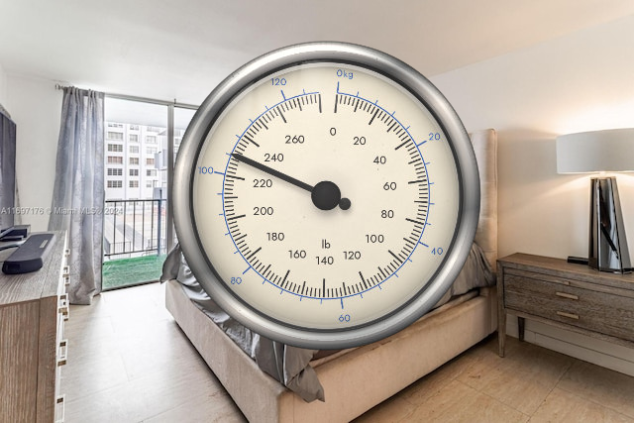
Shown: **230** lb
